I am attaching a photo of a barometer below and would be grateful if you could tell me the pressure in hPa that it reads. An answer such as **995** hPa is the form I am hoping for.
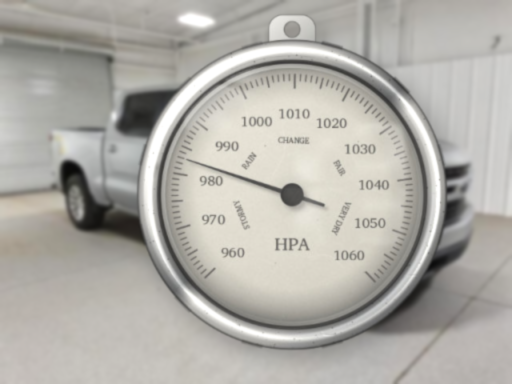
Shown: **983** hPa
